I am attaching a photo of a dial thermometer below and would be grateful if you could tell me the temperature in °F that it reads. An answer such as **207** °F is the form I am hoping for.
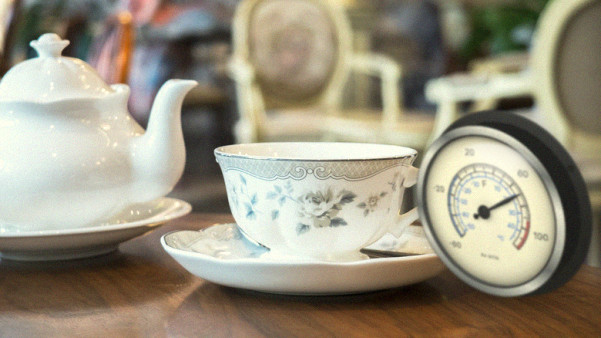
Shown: **70** °F
